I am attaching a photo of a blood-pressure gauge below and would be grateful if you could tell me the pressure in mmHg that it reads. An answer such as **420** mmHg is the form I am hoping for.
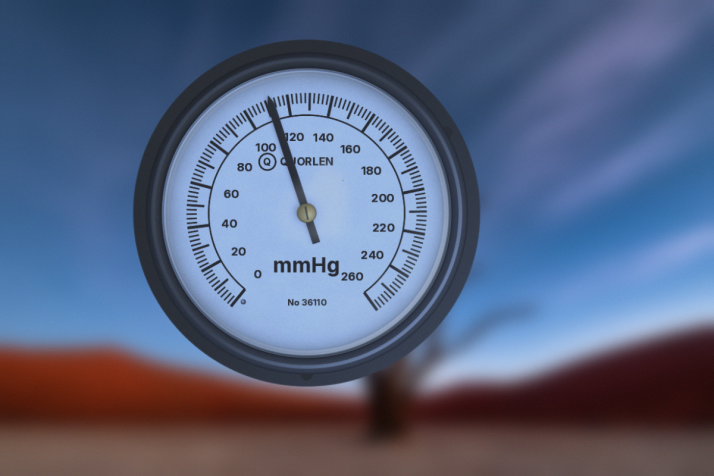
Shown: **112** mmHg
